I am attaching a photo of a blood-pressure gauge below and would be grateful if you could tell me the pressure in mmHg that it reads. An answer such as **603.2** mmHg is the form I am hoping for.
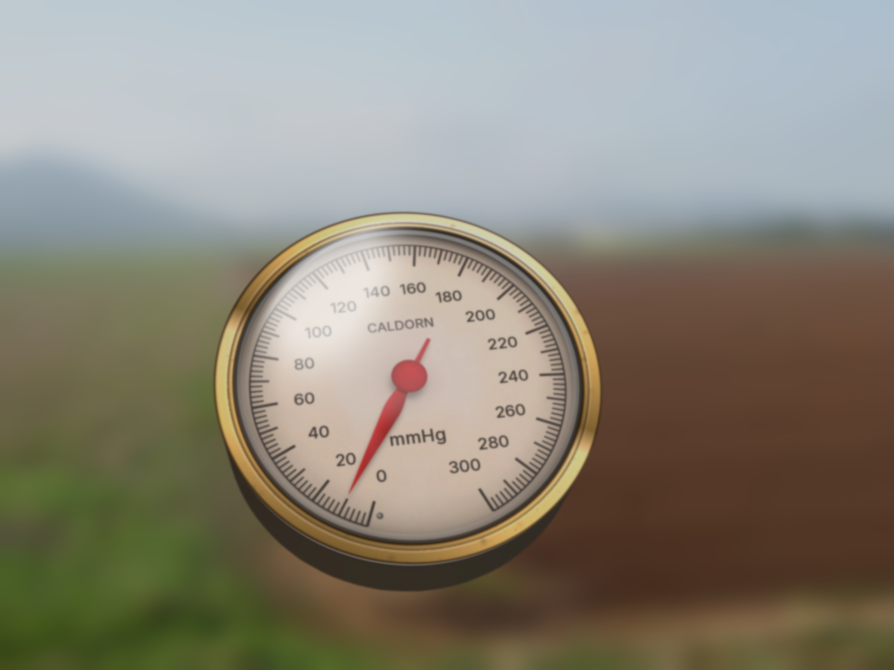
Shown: **10** mmHg
